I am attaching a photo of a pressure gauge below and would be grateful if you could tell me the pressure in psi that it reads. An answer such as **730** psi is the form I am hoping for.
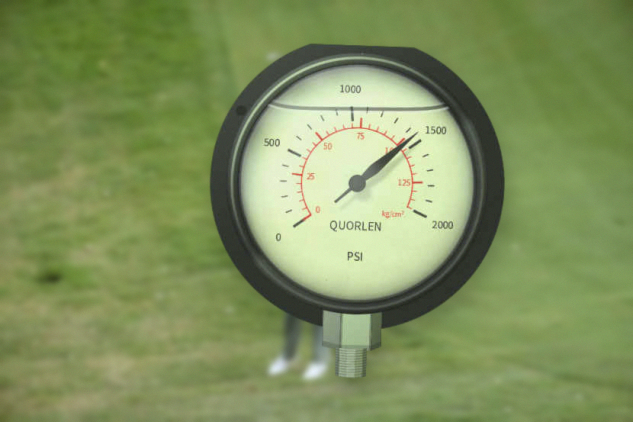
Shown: **1450** psi
